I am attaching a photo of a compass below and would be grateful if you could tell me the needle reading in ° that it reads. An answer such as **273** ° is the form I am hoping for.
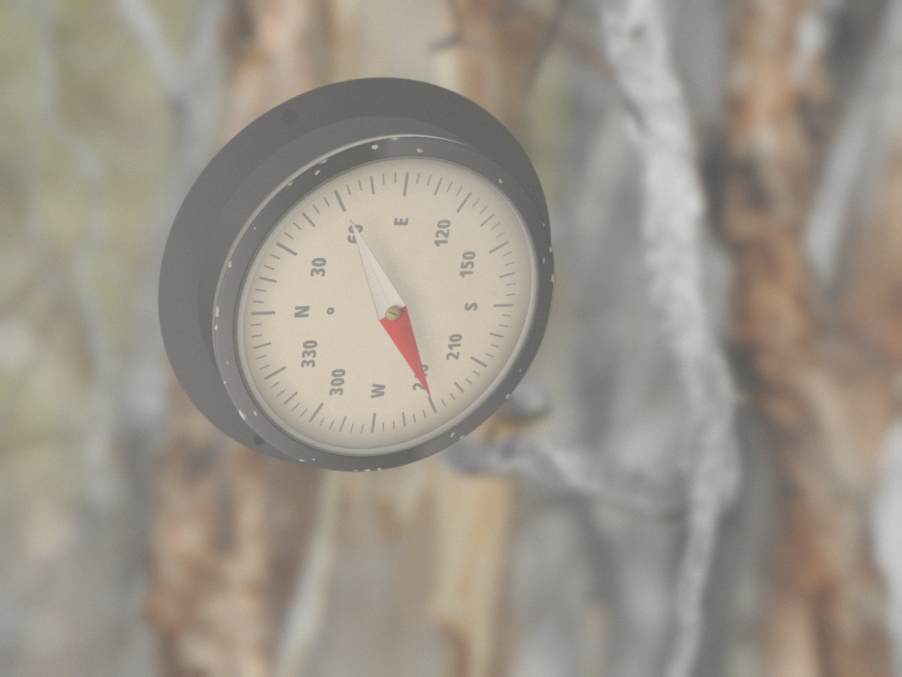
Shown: **240** °
